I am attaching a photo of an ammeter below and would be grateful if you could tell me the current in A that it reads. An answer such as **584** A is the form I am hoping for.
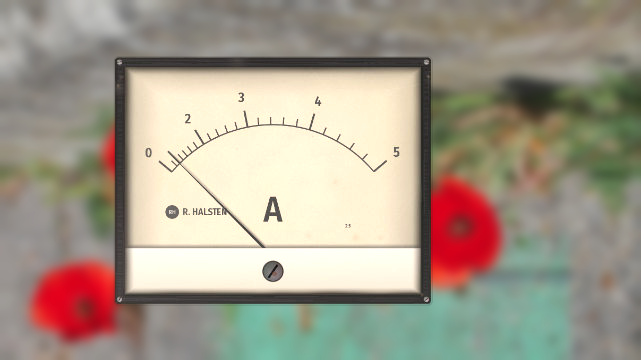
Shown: **1** A
